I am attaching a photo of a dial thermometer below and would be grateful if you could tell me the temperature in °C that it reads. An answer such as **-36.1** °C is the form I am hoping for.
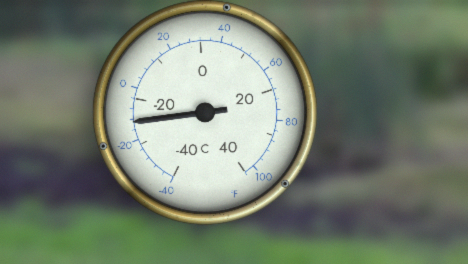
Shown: **-25** °C
